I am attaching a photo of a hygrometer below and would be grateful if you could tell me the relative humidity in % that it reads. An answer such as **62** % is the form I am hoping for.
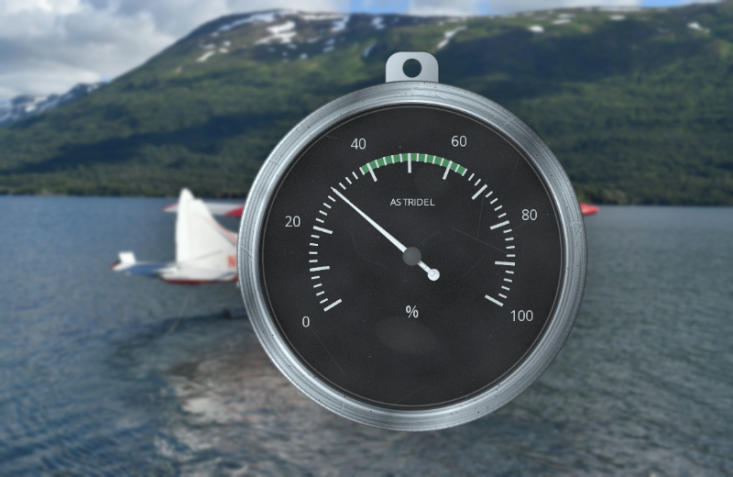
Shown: **30** %
